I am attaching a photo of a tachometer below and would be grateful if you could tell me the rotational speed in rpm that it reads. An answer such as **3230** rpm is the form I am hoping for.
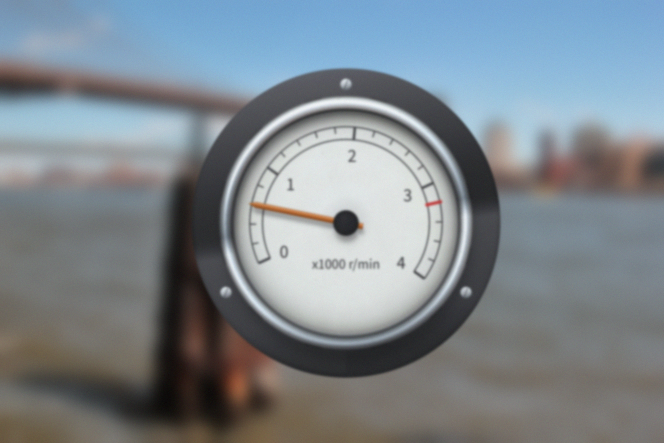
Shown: **600** rpm
